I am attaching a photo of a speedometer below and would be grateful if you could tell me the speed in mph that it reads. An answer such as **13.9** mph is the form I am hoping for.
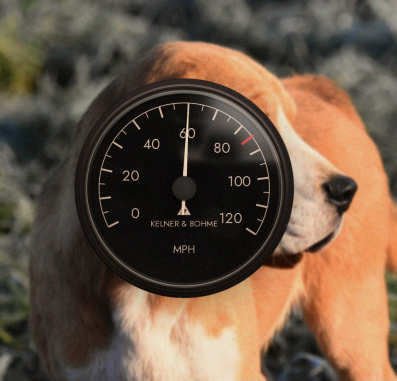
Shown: **60** mph
